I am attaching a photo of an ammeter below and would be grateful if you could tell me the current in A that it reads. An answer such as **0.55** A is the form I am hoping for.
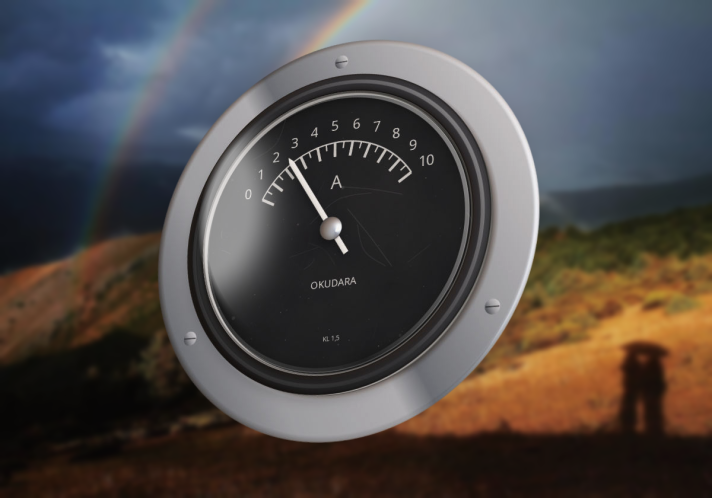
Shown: **2.5** A
